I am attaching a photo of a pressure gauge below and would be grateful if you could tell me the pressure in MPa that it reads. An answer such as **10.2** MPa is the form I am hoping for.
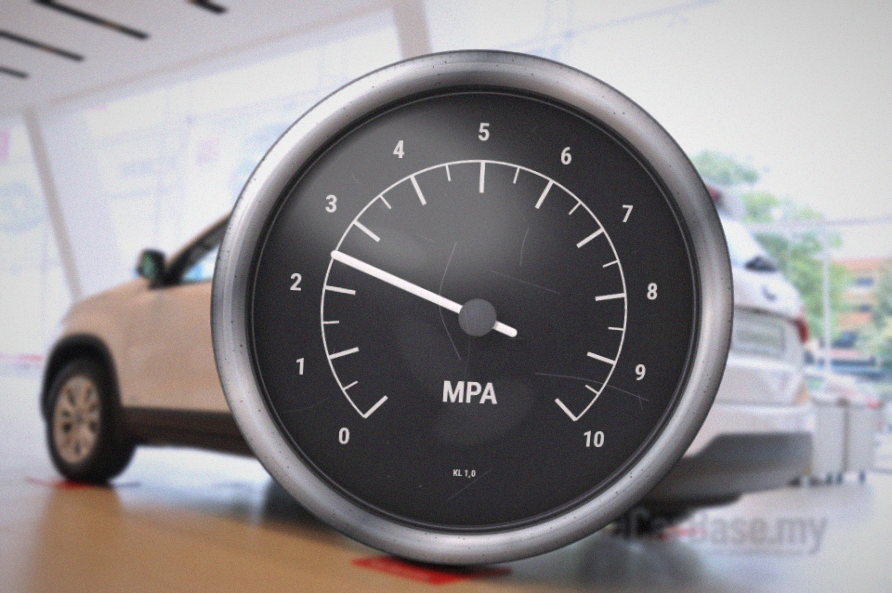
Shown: **2.5** MPa
